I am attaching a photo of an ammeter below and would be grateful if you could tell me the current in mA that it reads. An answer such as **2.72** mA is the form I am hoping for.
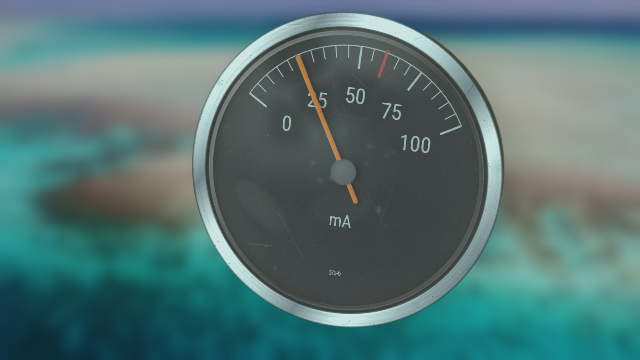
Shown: **25** mA
